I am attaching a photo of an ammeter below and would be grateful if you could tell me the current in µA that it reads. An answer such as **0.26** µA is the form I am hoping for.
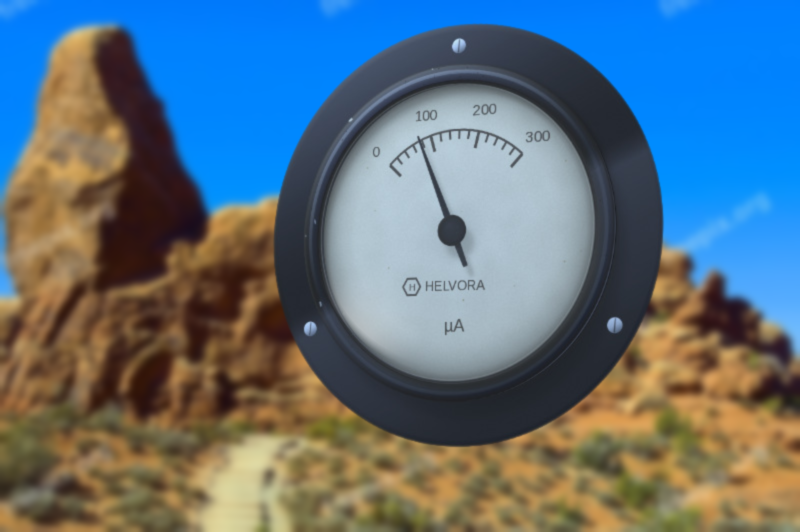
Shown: **80** µA
